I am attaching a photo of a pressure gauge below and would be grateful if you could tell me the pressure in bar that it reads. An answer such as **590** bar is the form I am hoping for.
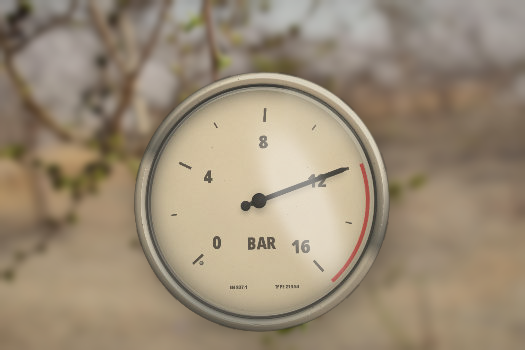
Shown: **12** bar
